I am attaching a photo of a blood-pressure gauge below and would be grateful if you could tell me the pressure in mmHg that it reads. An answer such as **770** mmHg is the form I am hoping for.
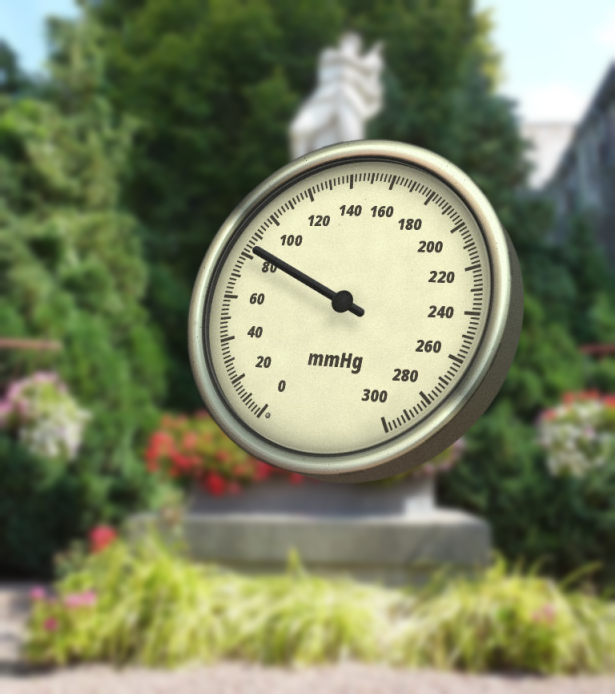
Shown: **84** mmHg
